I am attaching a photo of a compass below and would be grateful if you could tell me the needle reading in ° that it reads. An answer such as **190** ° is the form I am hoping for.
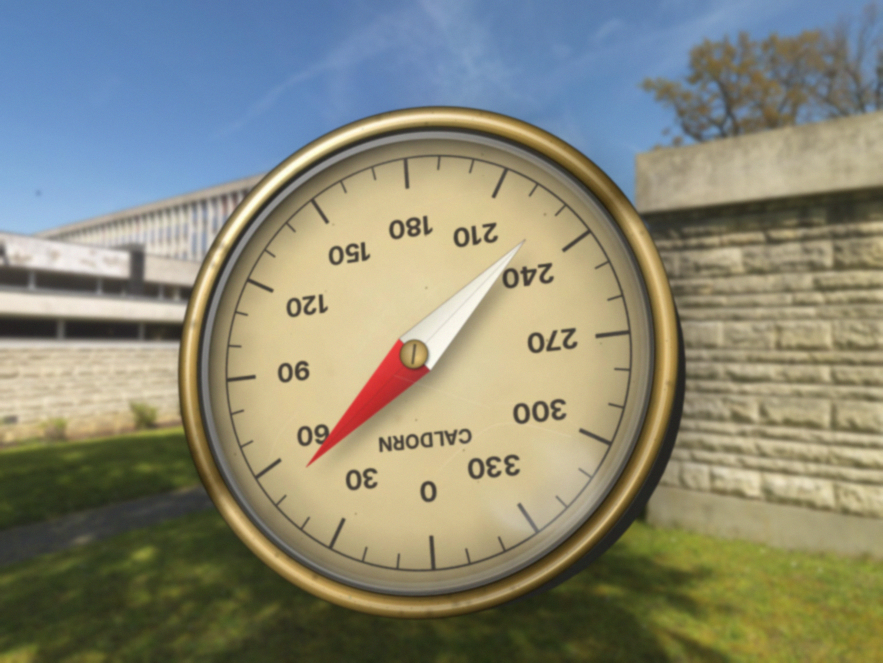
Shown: **50** °
